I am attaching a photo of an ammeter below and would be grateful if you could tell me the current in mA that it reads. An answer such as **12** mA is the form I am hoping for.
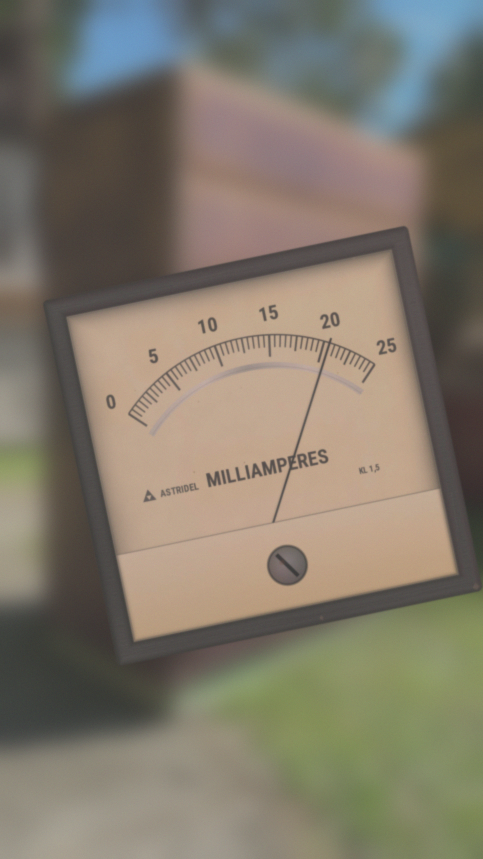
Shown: **20.5** mA
